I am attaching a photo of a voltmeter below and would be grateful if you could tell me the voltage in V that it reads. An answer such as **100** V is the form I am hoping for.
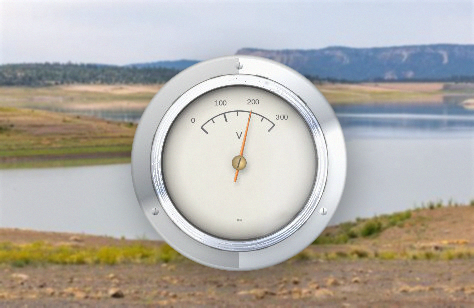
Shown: **200** V
